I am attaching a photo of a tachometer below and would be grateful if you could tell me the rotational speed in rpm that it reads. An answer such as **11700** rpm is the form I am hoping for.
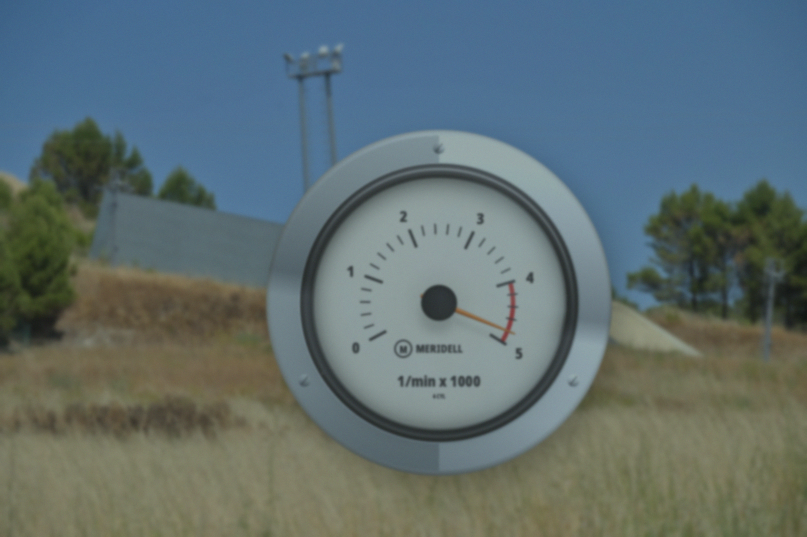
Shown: **4800** rpm
